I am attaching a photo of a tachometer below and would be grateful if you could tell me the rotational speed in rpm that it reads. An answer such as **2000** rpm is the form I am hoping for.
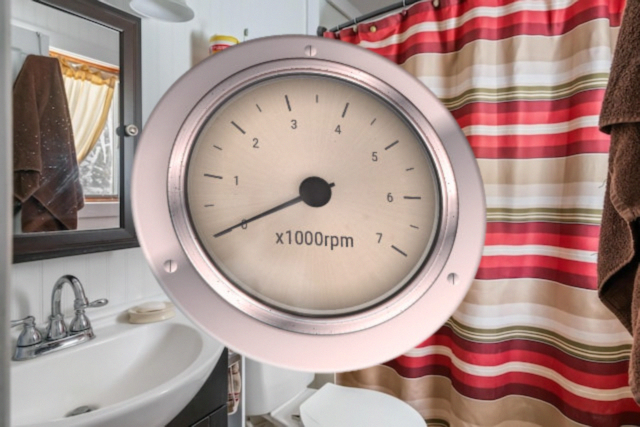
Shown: **0** rpm
